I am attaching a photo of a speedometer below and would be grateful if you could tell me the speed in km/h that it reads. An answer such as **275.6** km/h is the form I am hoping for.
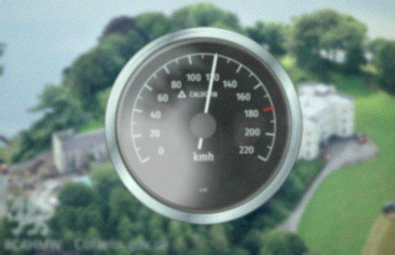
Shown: **120** km/h
